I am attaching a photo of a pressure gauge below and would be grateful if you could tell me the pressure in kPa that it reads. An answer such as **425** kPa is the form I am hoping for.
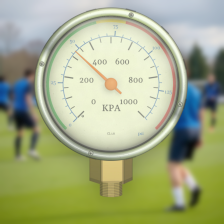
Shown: **325** kPa
